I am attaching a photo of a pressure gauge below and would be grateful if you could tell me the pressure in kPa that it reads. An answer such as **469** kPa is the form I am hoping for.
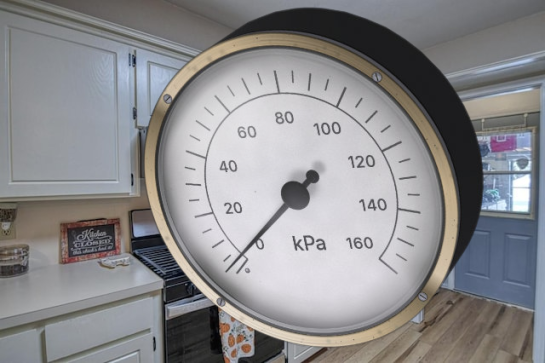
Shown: **2.5** kPa
